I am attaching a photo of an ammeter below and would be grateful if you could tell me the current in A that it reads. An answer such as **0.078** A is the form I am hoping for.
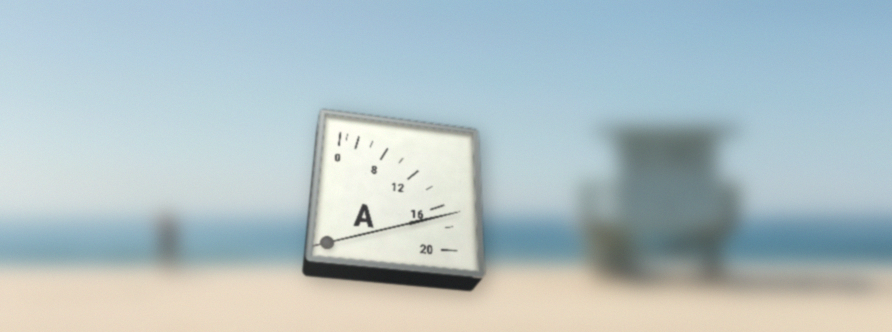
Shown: **17** A
